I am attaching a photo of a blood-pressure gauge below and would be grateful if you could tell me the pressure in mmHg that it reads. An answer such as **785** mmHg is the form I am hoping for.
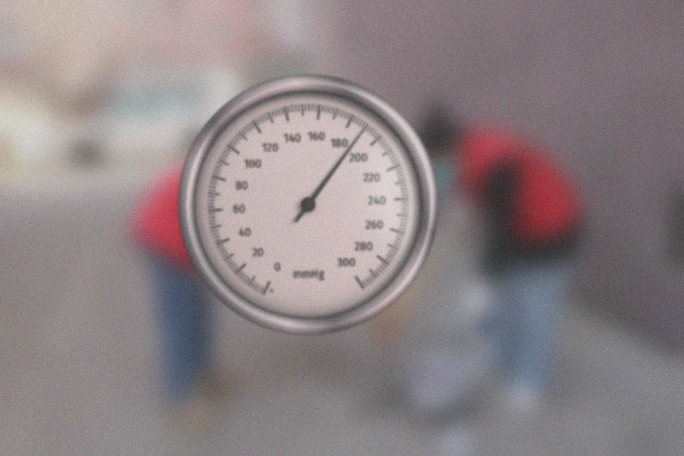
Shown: **190** mmHg
